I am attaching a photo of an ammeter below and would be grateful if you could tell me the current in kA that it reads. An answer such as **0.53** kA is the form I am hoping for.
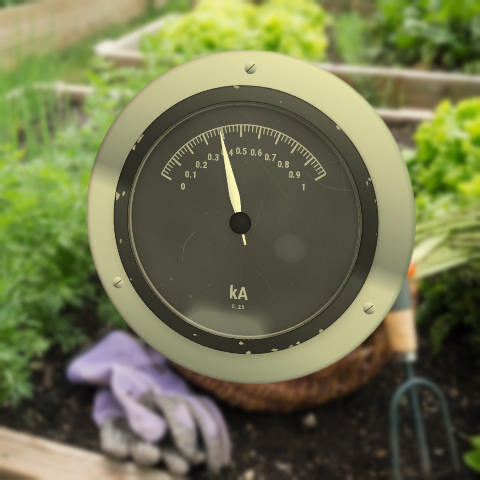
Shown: **0.4** kA
